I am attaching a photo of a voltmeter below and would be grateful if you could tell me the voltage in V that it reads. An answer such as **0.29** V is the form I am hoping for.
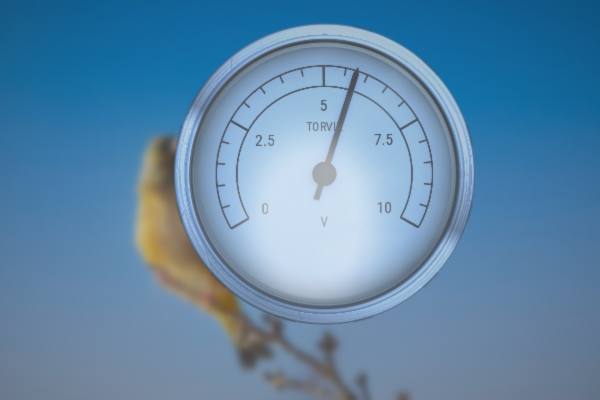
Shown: **5.75** V
